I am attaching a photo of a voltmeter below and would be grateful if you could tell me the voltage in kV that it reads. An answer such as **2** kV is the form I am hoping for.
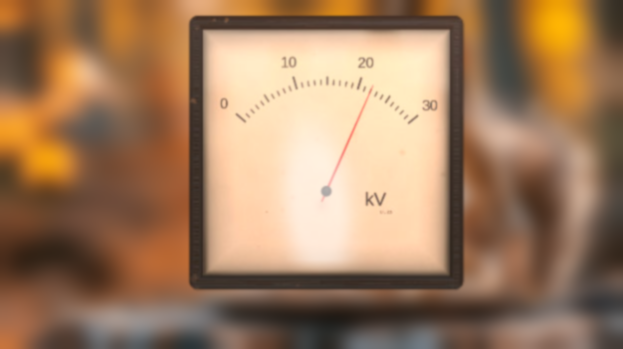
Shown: **22** kV
